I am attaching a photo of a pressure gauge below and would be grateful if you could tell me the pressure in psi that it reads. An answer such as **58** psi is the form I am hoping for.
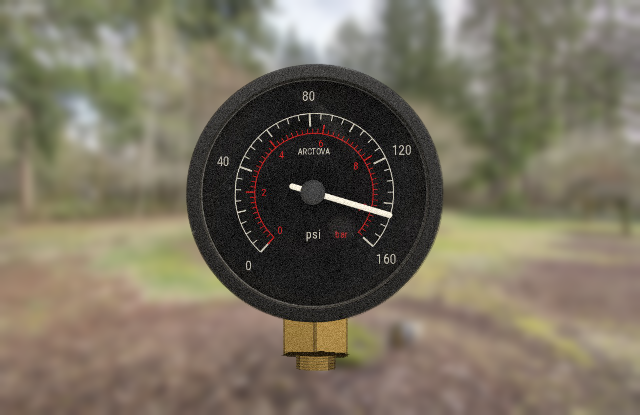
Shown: **145** psi
